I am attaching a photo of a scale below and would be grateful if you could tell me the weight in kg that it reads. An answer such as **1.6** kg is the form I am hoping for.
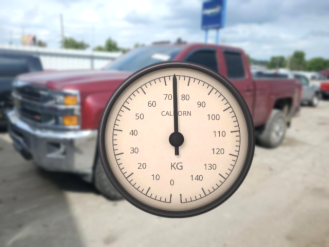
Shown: **74** kg
